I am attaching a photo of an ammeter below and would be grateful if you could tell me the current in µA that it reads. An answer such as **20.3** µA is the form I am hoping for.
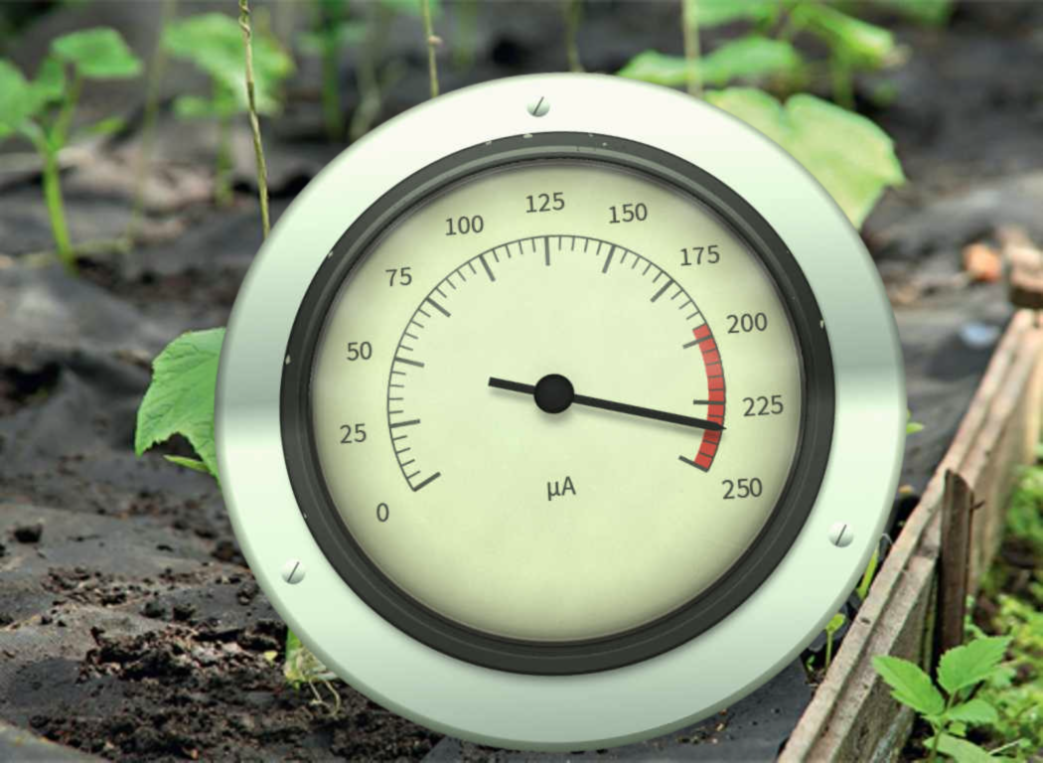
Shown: **235** µA
